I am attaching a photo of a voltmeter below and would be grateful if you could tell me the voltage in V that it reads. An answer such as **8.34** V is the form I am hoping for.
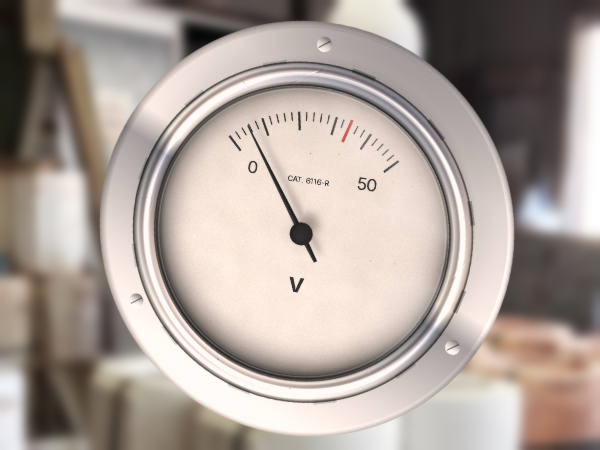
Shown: **6** V
